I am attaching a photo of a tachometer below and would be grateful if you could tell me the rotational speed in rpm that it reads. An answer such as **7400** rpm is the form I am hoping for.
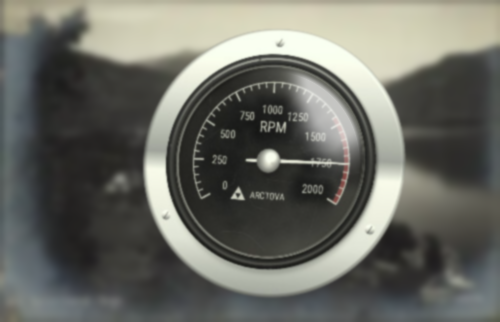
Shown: **1750** rpm
